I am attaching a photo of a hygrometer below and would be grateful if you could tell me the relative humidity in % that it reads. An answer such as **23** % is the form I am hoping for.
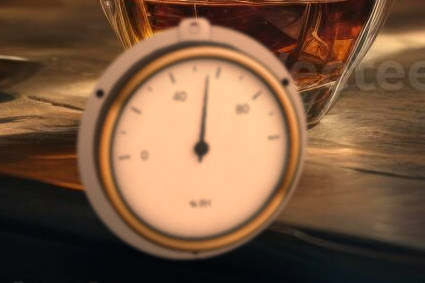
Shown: **55** %
